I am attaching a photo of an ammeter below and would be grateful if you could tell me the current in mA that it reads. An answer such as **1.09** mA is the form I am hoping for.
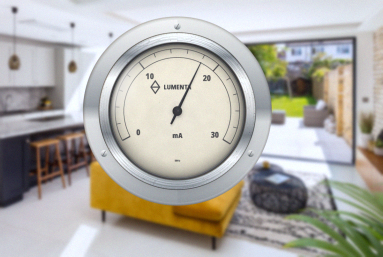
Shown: **18** mA
